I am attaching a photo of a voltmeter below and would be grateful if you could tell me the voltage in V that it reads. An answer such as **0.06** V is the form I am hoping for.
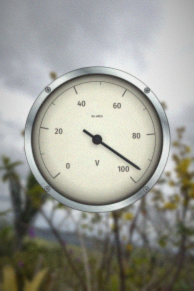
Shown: **95** V
